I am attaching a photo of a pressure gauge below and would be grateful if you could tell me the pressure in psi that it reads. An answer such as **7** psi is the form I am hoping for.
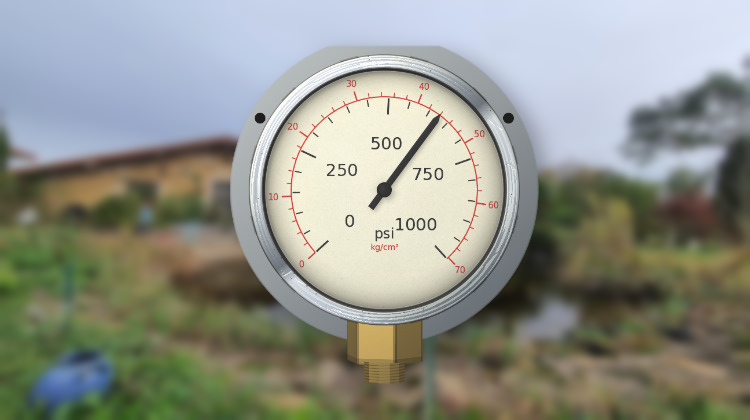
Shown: **625** psi
